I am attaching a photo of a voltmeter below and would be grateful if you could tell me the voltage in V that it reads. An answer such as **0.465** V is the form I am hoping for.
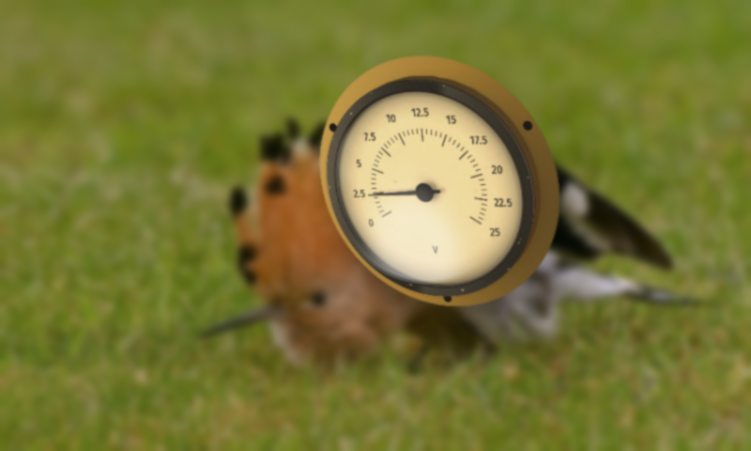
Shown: **2.5** V
